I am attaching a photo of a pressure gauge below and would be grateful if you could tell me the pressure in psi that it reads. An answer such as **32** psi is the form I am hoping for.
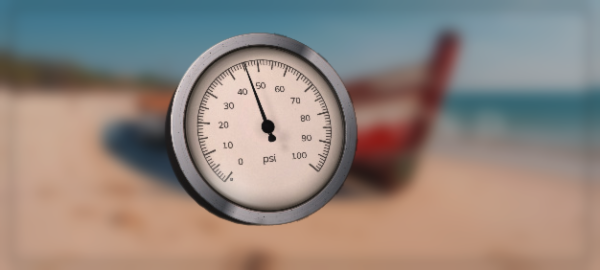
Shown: **45** psi
